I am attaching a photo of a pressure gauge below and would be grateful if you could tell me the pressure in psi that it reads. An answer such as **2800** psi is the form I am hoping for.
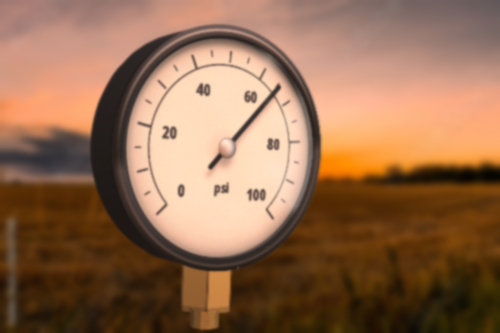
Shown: **65** psi
